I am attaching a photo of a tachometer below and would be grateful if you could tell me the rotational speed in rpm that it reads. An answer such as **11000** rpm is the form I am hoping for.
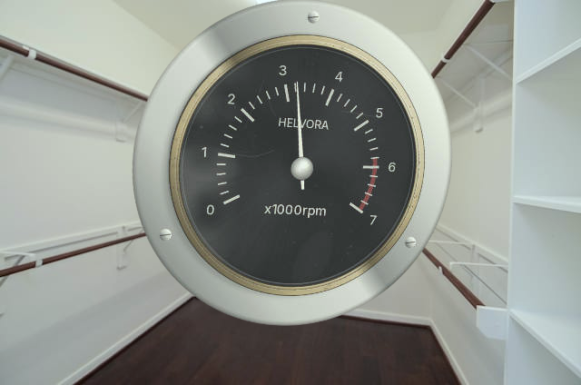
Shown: **3200** rpm
